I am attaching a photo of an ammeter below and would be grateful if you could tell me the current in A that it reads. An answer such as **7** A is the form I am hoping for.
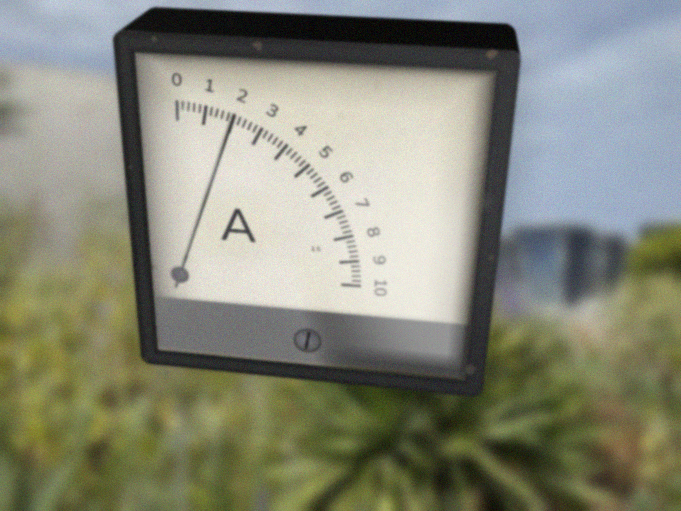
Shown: **2** A
